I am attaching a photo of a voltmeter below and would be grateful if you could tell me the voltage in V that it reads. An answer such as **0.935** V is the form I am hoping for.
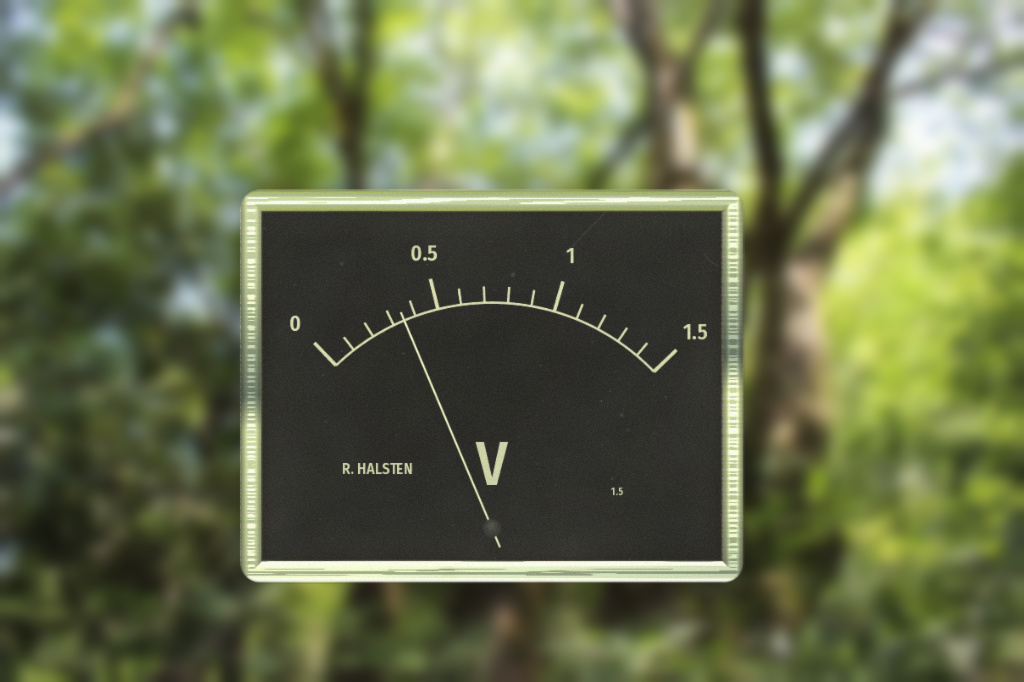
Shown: **0.35** V
